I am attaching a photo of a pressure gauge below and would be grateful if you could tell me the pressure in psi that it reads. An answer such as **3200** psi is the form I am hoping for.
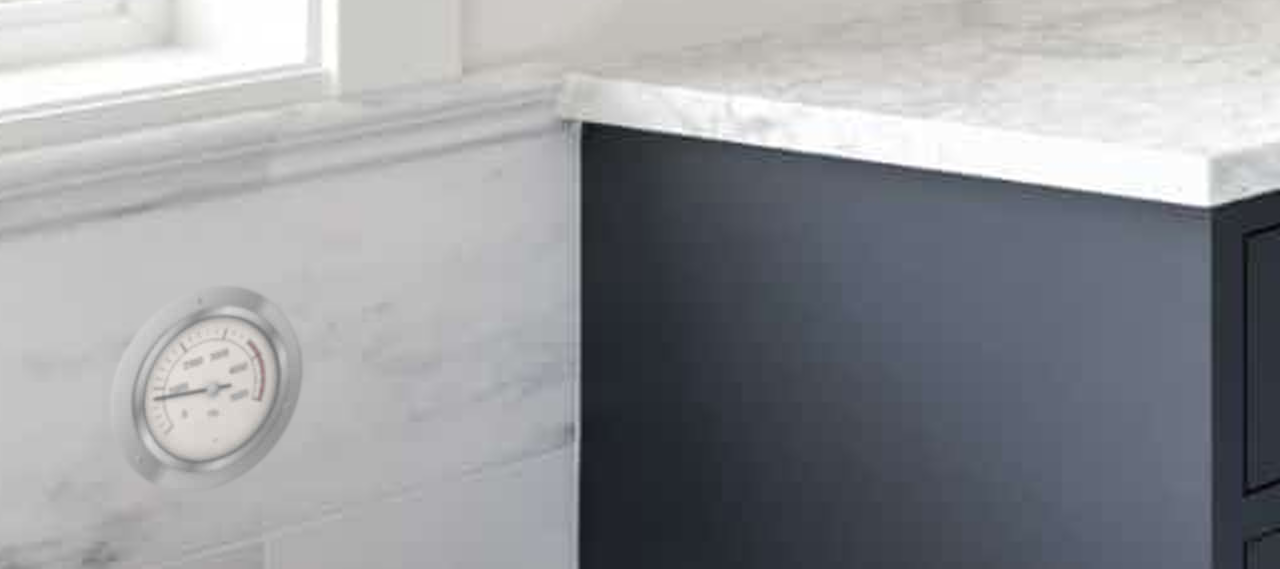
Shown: **800** psi
